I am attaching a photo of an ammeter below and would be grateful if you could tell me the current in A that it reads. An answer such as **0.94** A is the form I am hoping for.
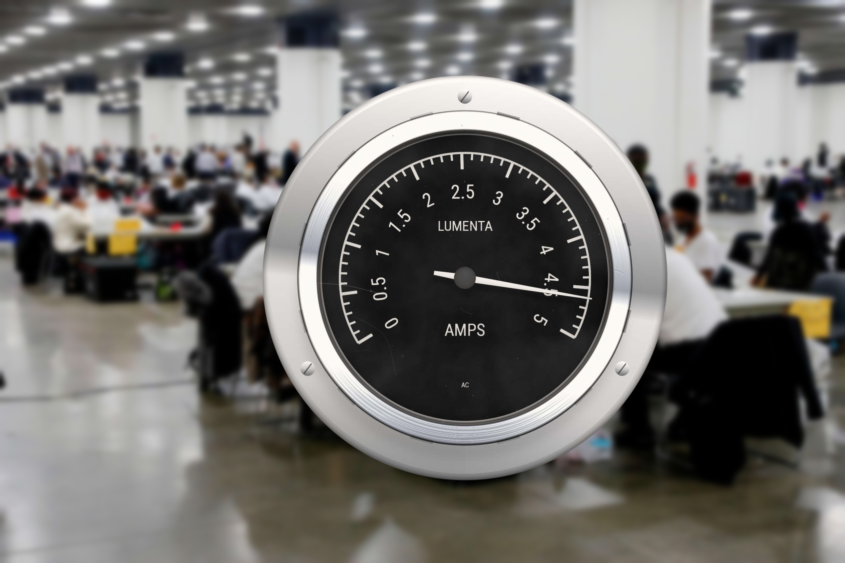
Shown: **4.6** A
